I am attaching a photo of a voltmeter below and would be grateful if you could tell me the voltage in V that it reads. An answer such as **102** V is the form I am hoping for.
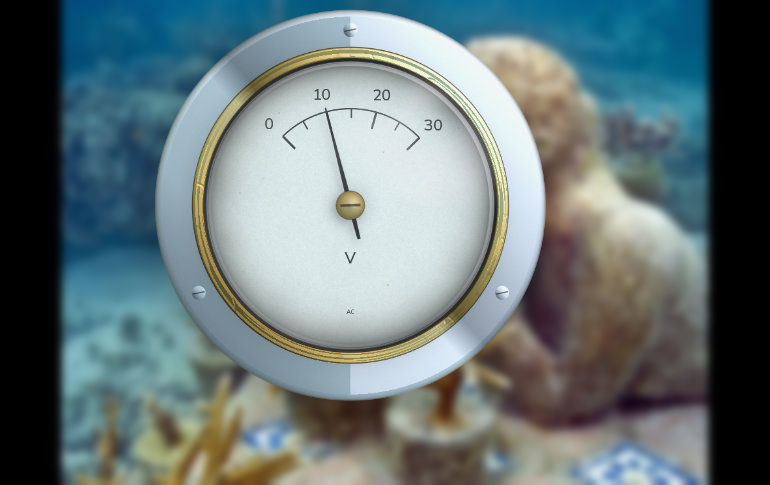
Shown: **10** V
